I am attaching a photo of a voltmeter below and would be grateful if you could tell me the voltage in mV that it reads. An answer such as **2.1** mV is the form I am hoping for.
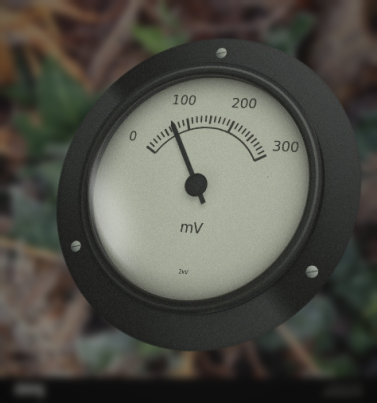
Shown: **70** mV
